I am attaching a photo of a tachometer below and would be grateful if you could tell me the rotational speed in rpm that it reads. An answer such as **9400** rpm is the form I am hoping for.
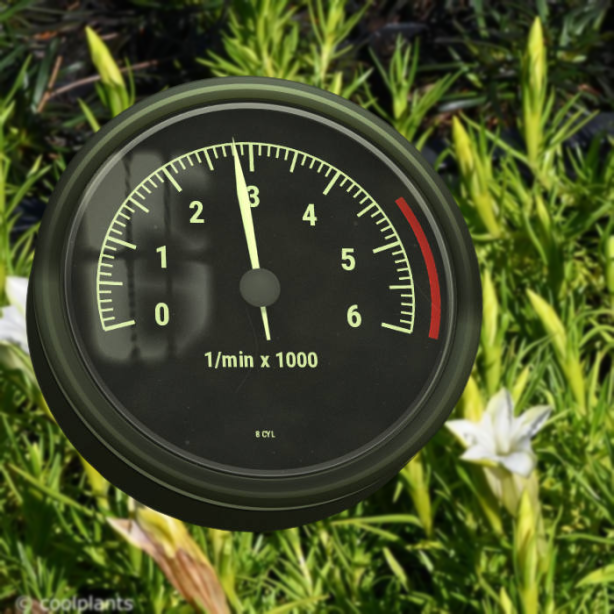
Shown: **2800** rpm
